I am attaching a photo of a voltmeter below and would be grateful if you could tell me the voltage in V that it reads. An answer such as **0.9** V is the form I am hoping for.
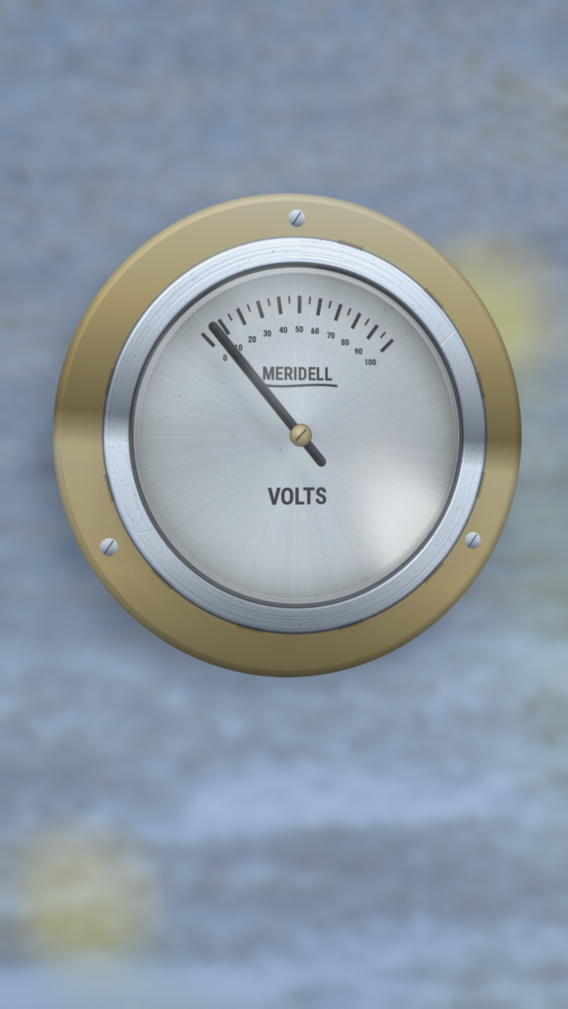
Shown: **5** V
